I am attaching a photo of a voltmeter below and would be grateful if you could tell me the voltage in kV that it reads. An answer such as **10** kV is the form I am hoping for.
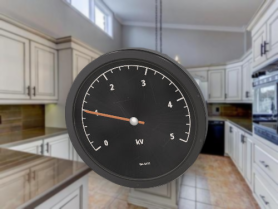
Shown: **1** kV
